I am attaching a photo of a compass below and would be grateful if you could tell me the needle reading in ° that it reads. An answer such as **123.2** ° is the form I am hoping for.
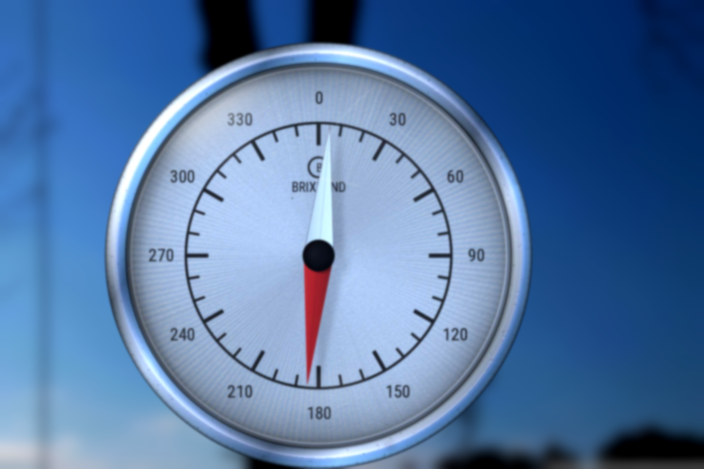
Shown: **185** °
